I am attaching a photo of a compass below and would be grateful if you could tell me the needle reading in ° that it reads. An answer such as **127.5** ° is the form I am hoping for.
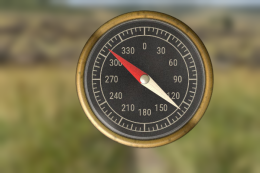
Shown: **310** °
